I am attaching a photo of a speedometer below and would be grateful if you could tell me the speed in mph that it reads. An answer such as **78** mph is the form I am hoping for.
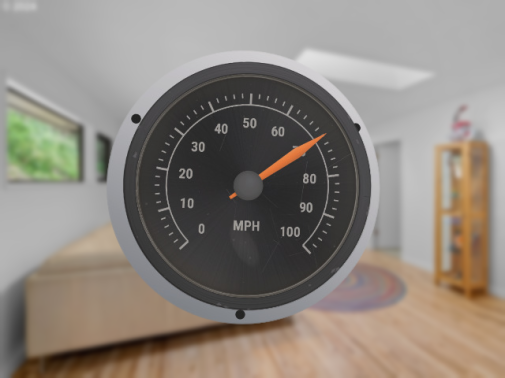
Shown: **70** mph
